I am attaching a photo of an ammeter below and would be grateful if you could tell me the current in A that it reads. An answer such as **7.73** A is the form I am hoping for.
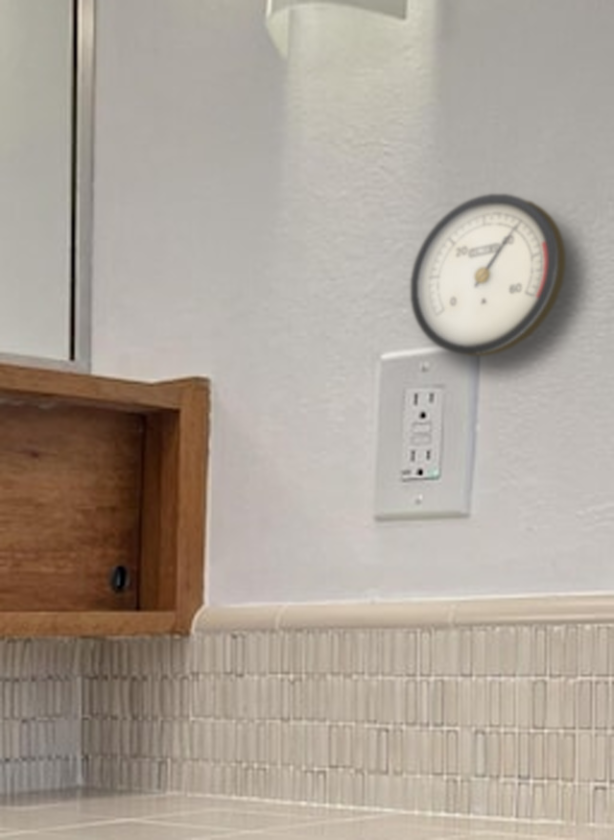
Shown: **40** A
